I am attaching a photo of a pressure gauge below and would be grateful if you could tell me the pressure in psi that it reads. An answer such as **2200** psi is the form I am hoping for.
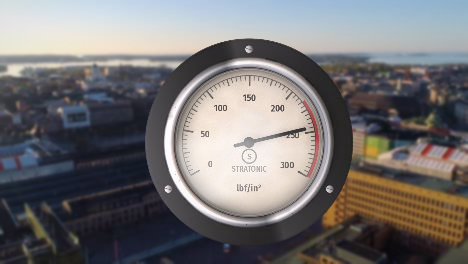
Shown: **245** psi
